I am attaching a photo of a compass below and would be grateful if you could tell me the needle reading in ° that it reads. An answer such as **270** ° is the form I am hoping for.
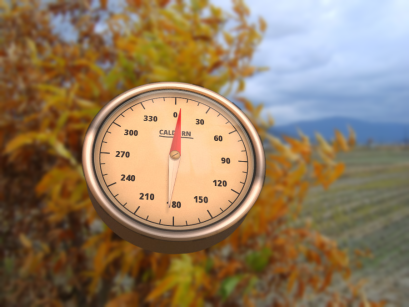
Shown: **5** °
